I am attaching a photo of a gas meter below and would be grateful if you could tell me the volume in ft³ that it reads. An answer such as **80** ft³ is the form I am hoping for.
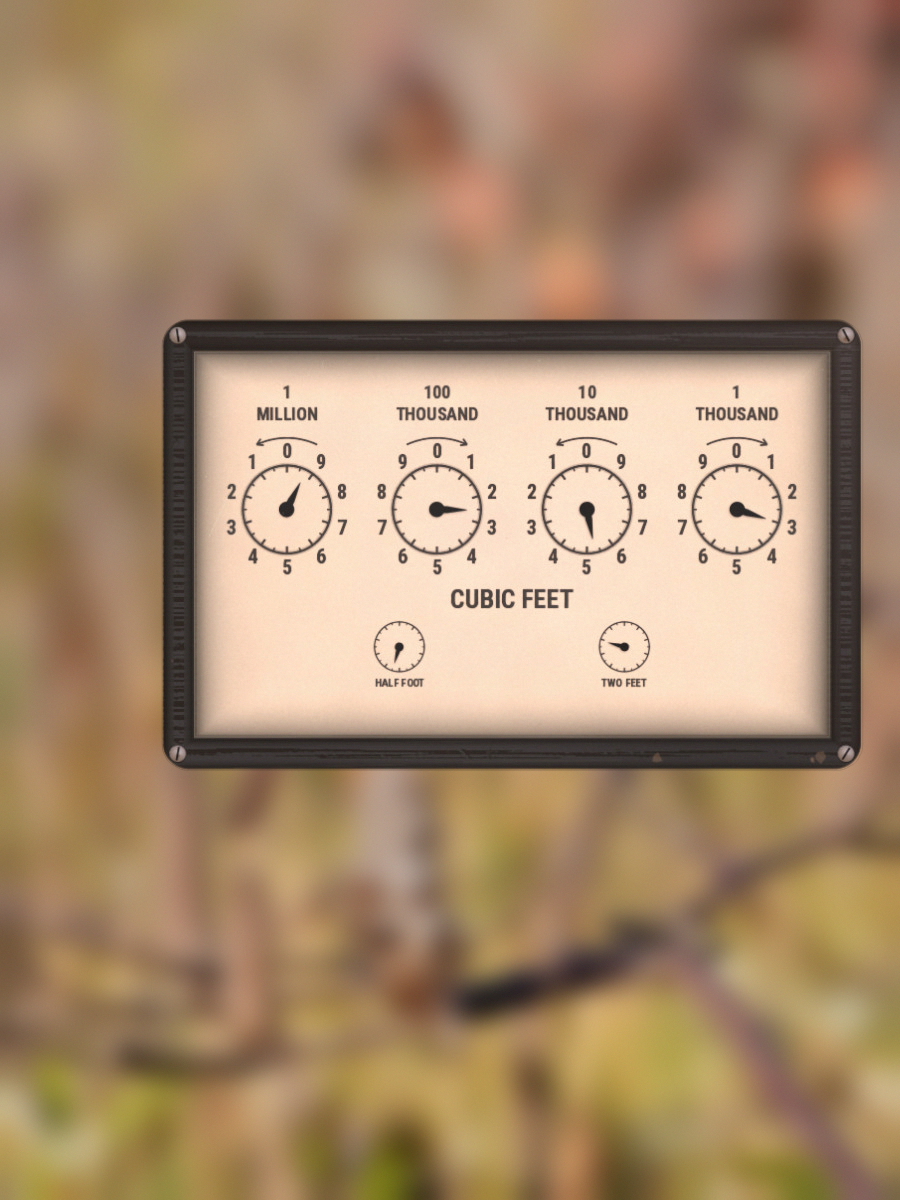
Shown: **925300** ft³
